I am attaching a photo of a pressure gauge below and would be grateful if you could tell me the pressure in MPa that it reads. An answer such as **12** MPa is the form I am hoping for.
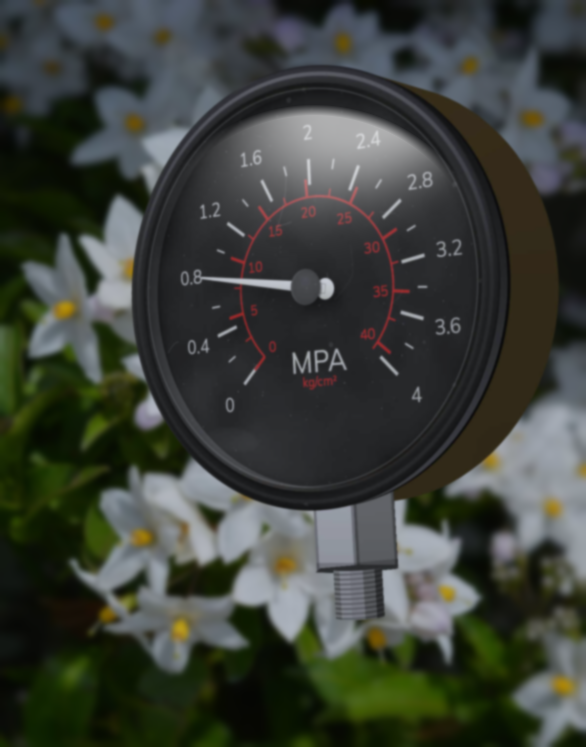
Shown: **0.8** MPa
